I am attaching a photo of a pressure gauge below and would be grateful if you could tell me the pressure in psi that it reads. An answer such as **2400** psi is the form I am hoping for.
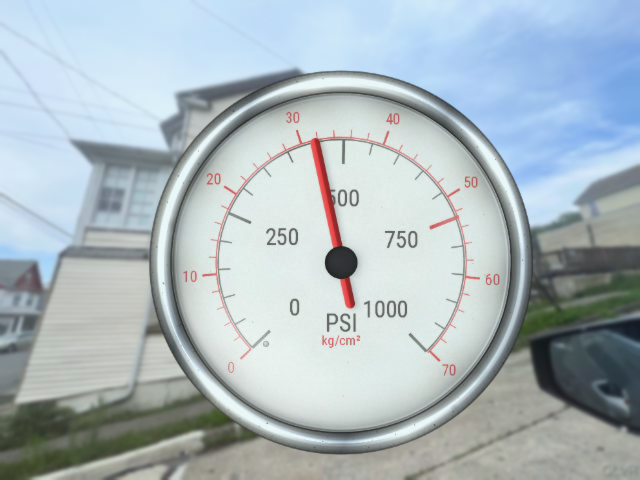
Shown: **450** psi
